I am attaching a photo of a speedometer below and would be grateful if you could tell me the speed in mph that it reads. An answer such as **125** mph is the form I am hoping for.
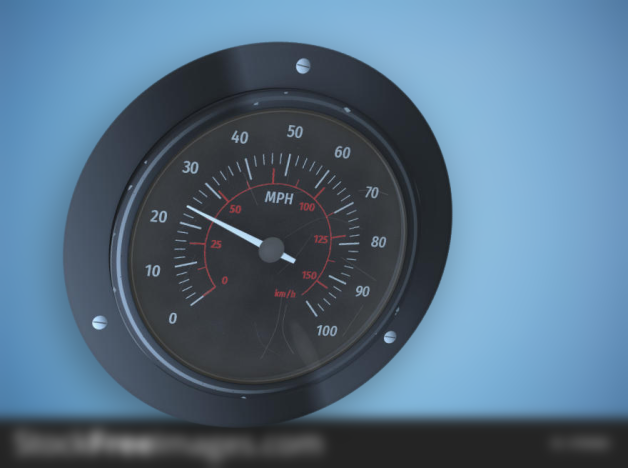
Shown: **24** mph
